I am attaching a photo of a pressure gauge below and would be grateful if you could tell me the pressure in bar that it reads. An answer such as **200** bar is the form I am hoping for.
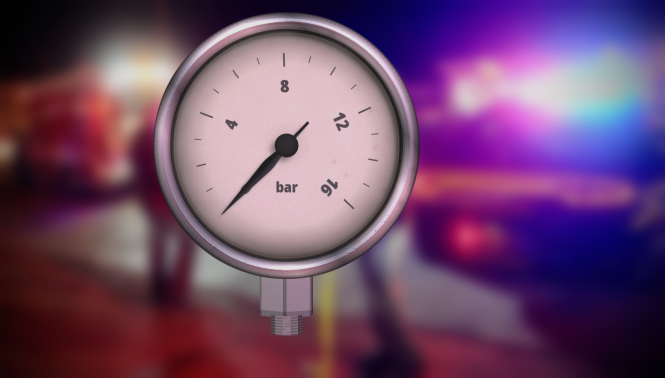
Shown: **0** bar
